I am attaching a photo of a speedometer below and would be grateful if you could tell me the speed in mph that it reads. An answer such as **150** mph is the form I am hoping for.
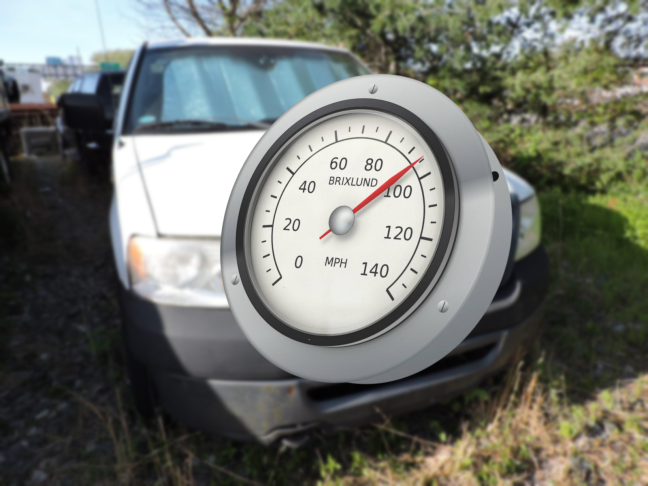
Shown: **95** mph
